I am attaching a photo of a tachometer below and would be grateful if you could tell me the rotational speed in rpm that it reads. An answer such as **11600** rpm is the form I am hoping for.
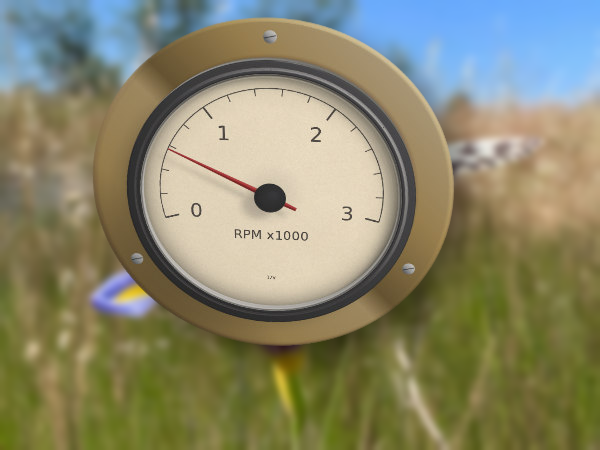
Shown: **600** rpm
